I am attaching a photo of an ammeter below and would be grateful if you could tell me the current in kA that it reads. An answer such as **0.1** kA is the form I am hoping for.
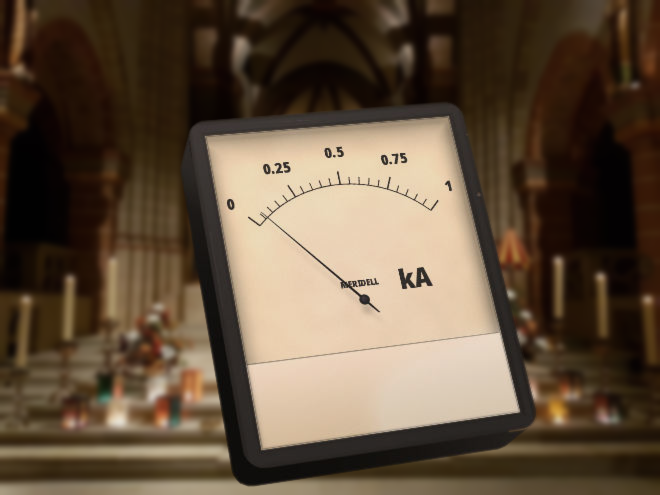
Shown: **0.05** kA
